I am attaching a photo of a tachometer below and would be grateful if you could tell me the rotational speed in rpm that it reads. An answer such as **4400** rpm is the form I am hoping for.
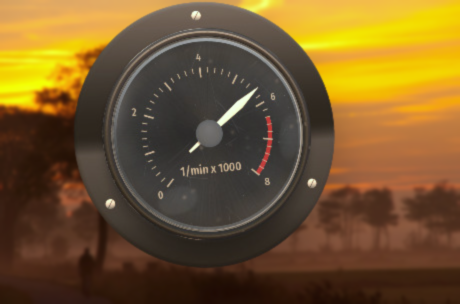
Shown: **5600** rpm
